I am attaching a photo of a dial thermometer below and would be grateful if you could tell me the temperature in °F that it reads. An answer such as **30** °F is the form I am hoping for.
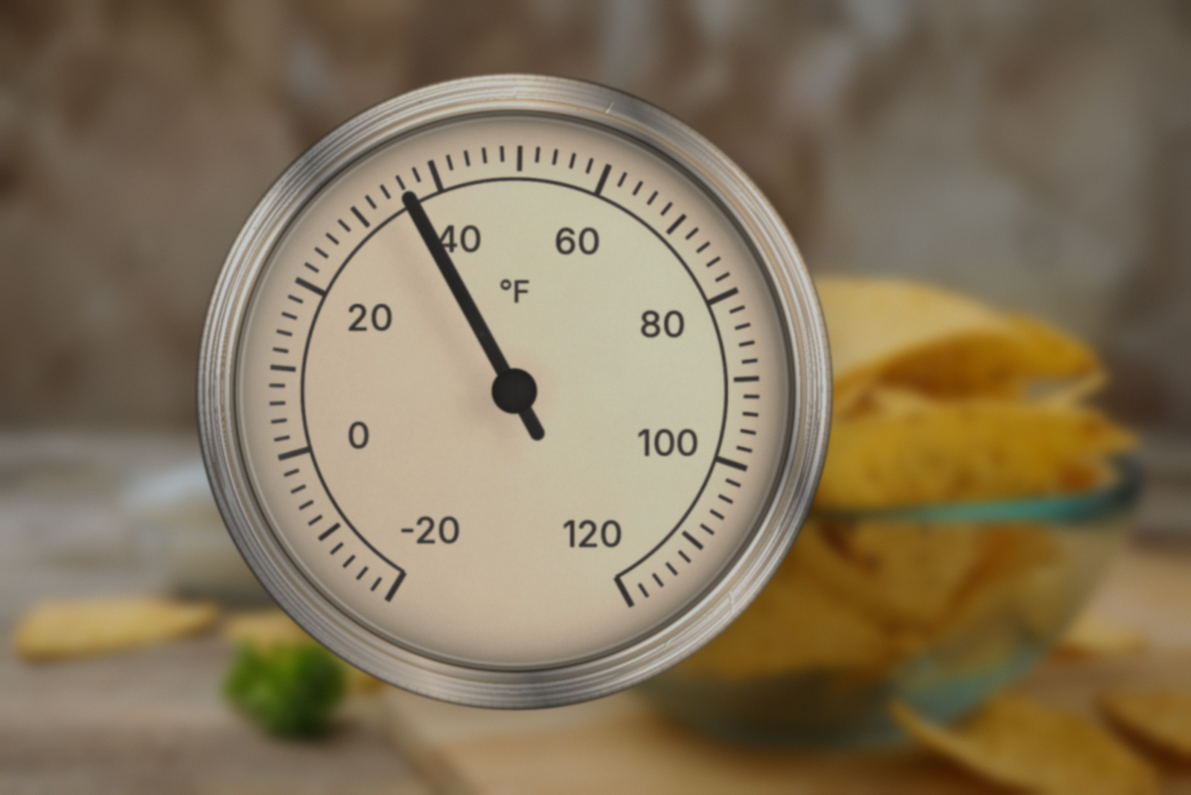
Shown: **36** °F
